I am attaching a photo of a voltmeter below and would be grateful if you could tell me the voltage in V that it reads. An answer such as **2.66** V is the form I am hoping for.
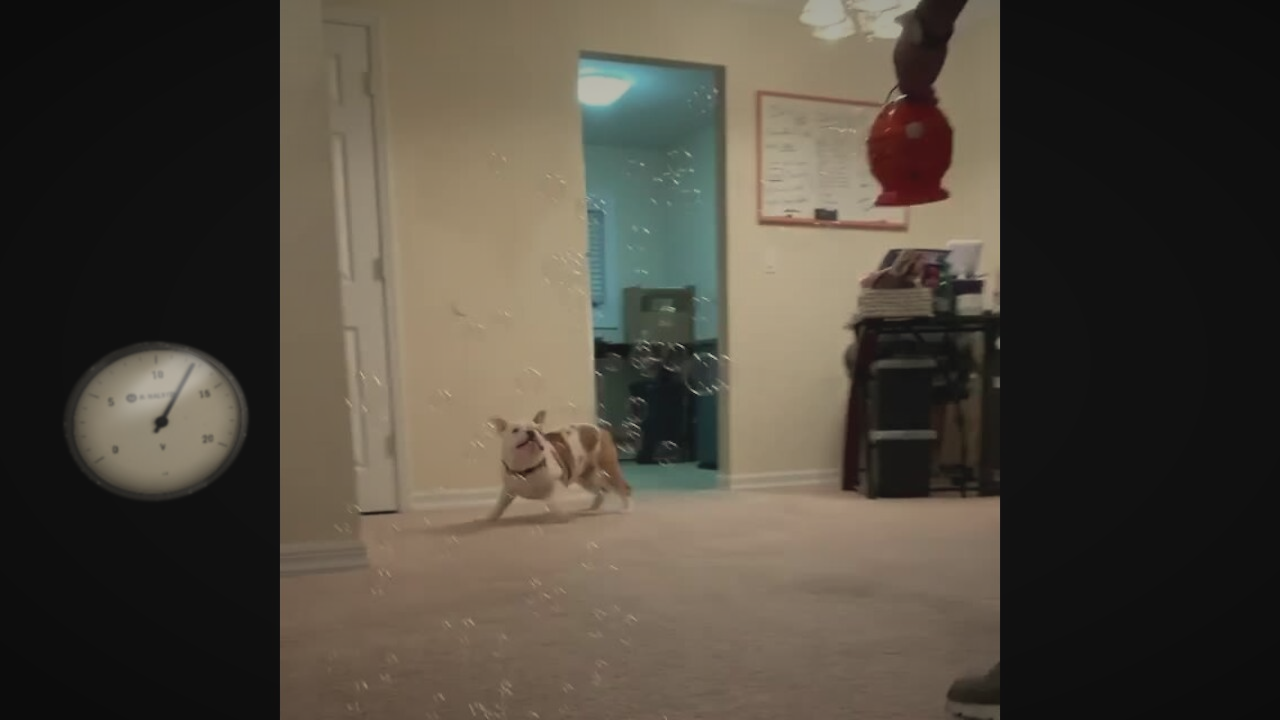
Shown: **12.5** V
